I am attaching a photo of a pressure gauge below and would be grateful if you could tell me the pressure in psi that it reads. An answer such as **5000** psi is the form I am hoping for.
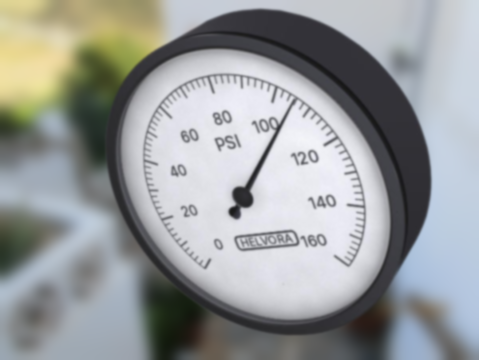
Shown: **106** psi
